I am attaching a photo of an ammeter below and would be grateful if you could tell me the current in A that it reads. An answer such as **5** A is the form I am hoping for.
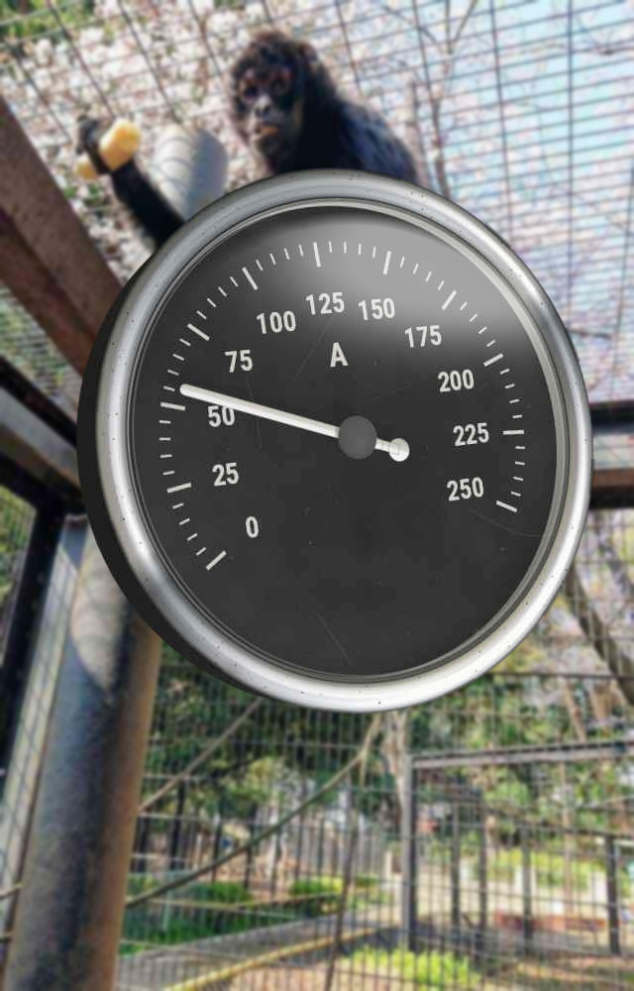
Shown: **55** A
